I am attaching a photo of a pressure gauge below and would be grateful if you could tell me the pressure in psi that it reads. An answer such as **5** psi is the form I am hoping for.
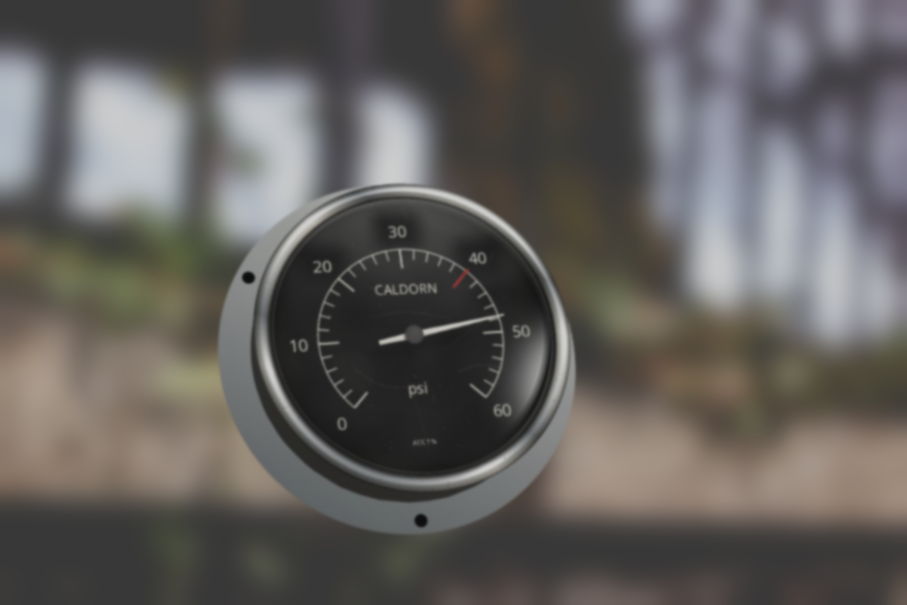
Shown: **48** psi
